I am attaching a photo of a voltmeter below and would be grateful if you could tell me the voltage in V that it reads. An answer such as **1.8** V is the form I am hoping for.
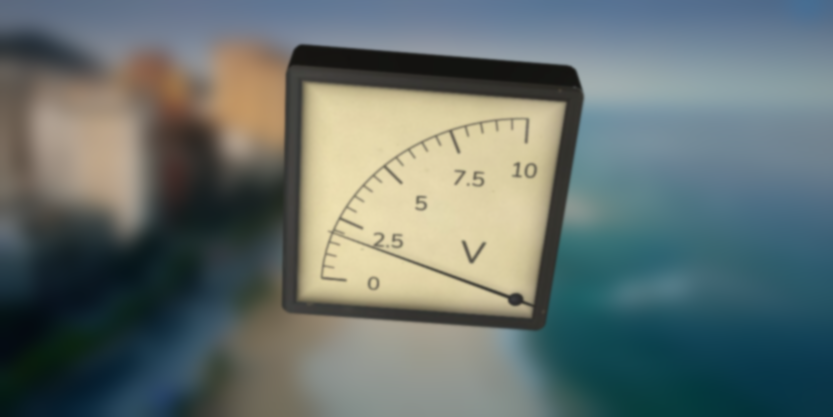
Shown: **2** V
